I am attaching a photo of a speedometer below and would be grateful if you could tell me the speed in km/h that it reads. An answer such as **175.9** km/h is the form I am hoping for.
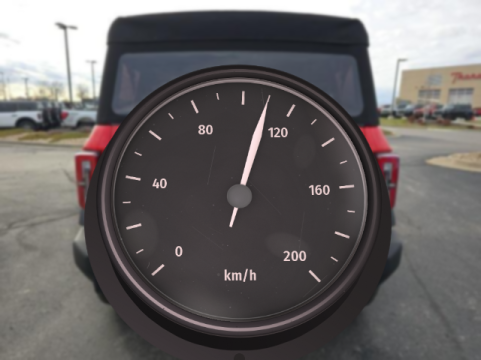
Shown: **110** km/h
